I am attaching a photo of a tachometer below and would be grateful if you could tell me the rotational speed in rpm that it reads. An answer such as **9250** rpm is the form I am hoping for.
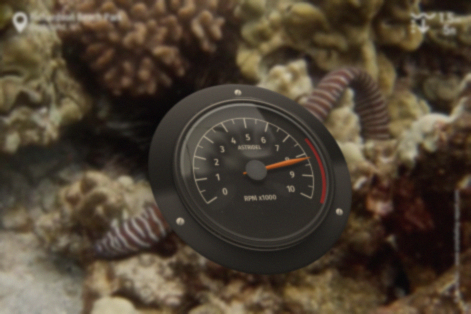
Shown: **8250** rpm
